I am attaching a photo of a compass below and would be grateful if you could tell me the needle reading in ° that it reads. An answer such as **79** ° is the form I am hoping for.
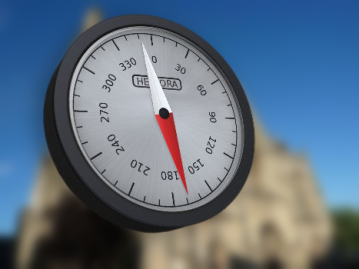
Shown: **170** °
